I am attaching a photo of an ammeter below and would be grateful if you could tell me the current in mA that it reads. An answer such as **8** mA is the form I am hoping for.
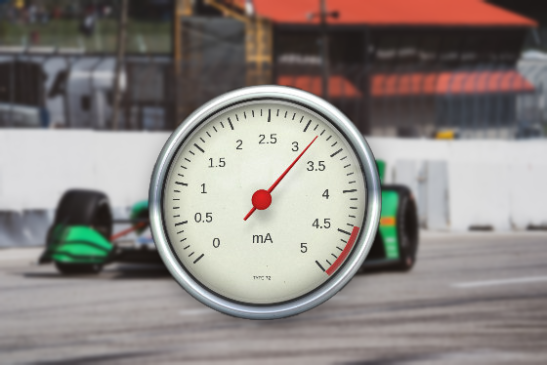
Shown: **3.2** mA
